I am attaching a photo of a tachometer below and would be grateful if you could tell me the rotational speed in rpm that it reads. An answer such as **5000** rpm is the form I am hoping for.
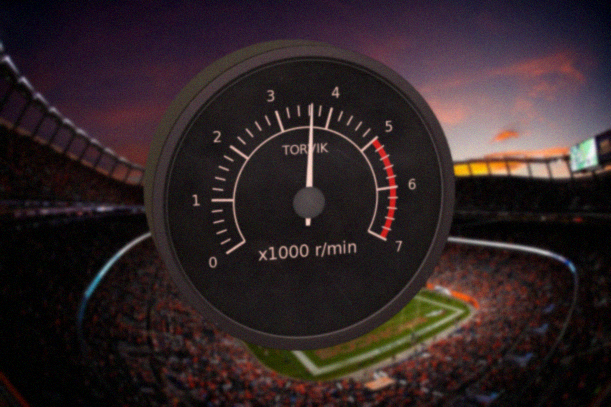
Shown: **3600** rpm
